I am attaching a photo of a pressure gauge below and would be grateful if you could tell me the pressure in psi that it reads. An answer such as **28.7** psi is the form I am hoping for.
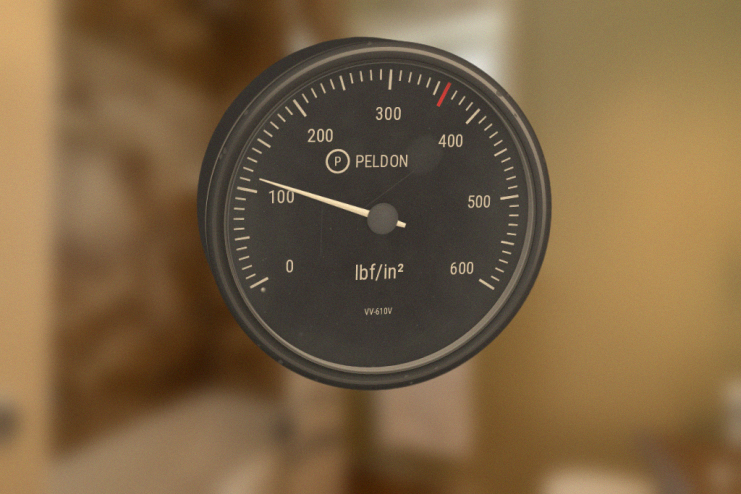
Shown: **115** psi
